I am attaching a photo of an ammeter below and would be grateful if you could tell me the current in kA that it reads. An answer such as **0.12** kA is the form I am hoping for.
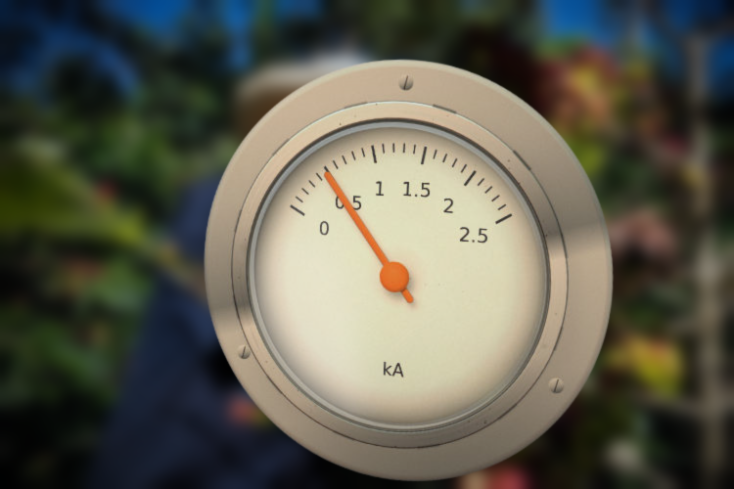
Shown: **0.5** kA
